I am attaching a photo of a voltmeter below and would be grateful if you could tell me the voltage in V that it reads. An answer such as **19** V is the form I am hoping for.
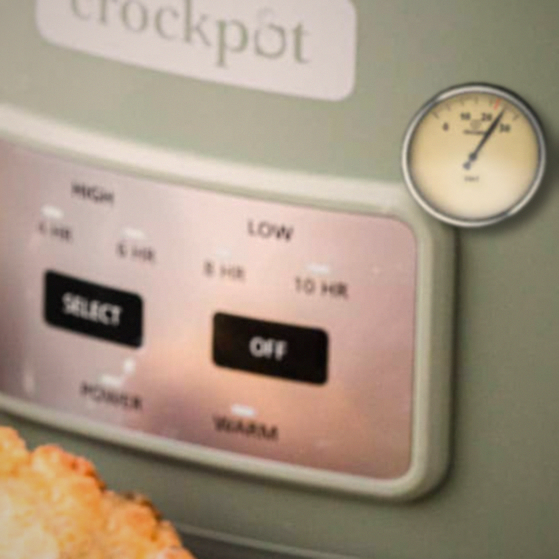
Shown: **25** V
